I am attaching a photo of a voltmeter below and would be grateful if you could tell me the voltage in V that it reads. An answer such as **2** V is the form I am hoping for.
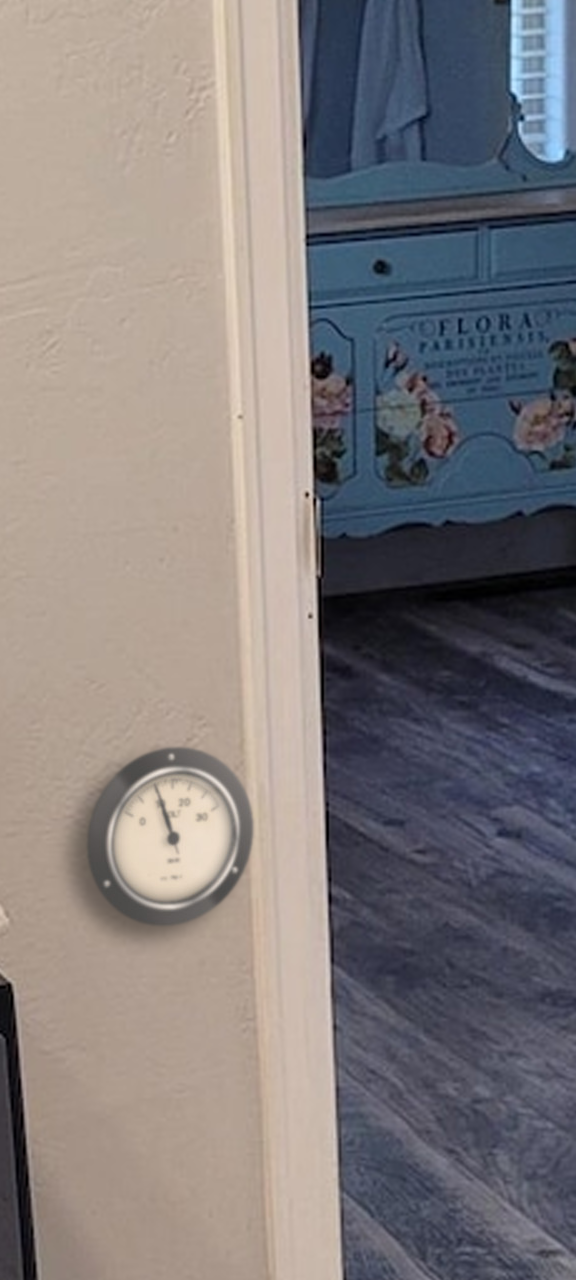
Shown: **10** V
